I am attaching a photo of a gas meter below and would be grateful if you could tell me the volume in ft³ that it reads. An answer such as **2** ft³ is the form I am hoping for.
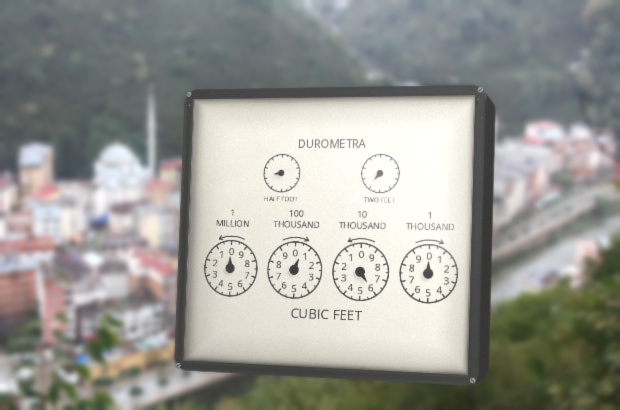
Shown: **6000** ft³
